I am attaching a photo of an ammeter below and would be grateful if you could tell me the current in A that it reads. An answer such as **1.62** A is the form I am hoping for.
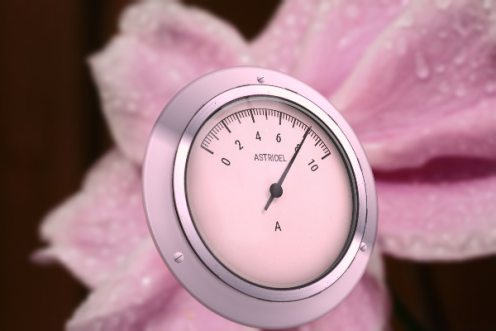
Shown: **8** A
